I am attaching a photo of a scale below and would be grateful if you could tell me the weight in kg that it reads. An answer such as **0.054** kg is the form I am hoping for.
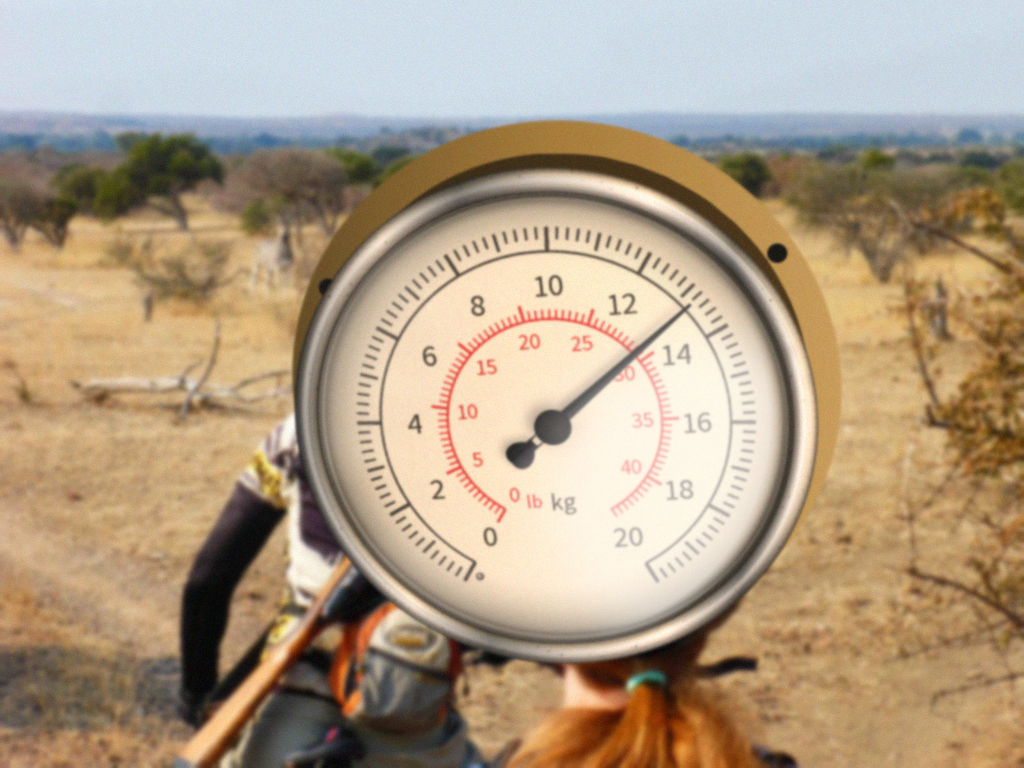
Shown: **13.2** kg
